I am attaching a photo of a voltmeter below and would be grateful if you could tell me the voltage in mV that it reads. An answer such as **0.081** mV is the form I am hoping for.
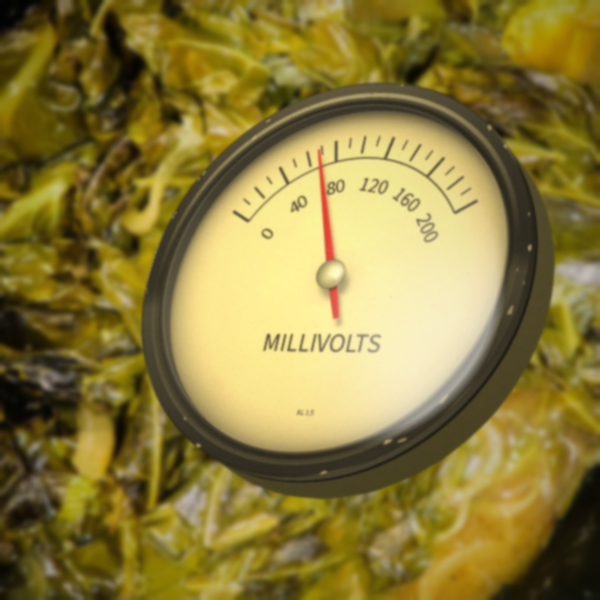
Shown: **70** mV
